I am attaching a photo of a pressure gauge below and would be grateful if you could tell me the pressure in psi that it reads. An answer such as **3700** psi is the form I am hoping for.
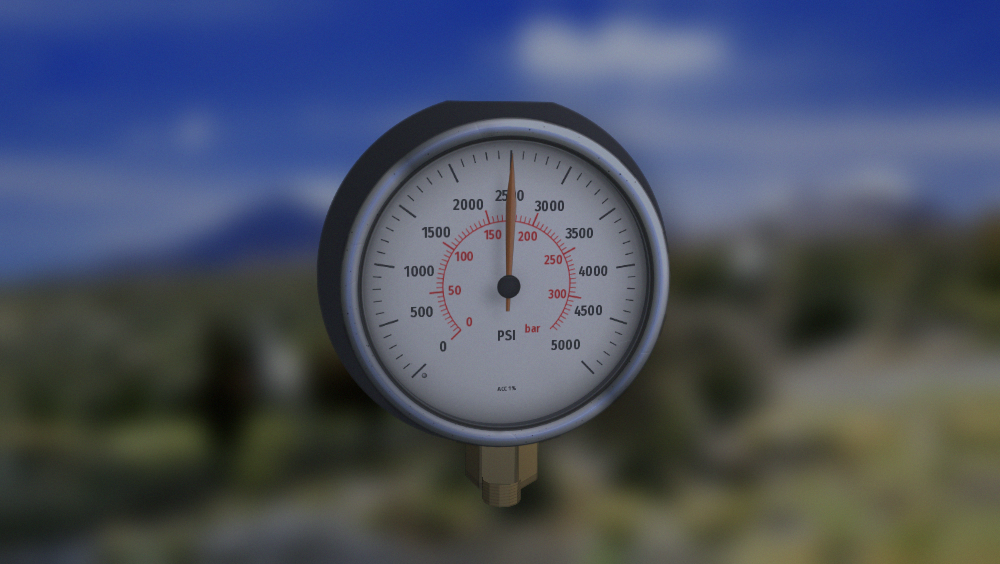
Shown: **2500** psi
